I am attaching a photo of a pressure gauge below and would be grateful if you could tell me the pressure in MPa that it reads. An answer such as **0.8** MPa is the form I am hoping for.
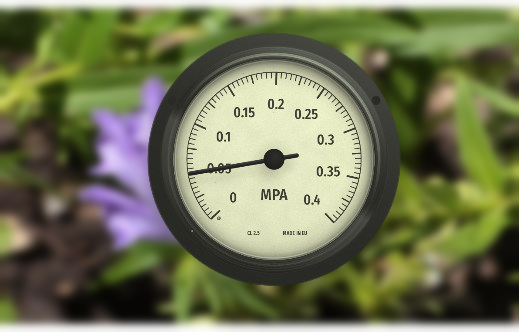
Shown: **0.05** MPa
